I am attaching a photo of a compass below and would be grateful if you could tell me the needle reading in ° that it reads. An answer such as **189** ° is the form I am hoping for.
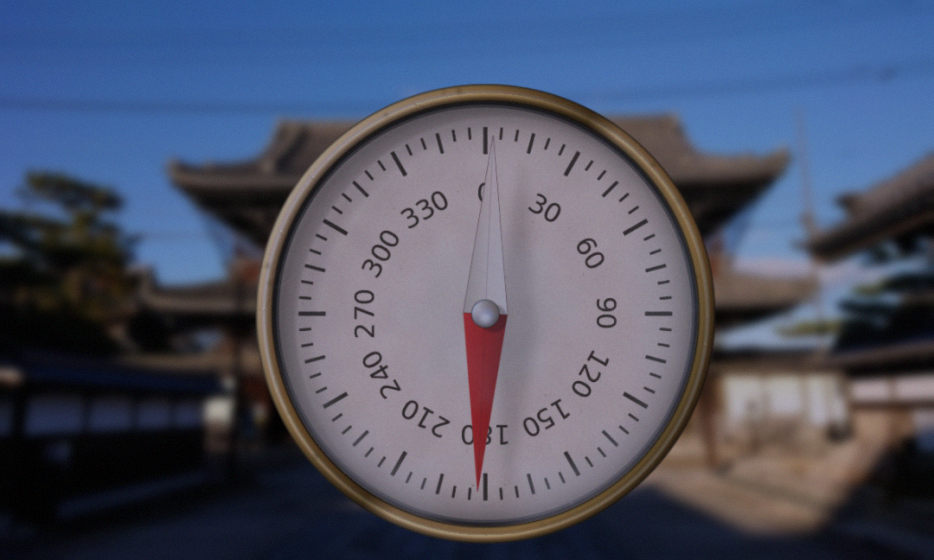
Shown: **182.5** °
